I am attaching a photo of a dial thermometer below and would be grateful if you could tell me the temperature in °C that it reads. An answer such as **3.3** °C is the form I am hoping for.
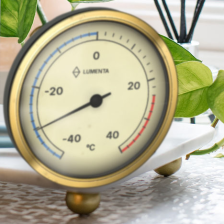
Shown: **-30** °C
